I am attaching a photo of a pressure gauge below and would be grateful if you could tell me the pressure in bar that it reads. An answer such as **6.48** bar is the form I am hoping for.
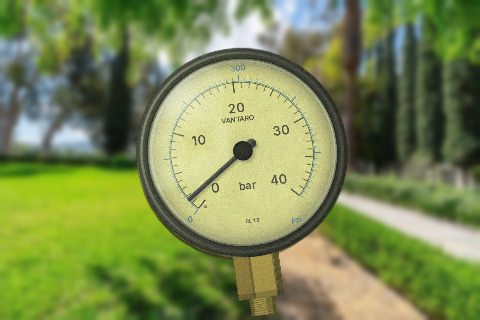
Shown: **1.5** bar
